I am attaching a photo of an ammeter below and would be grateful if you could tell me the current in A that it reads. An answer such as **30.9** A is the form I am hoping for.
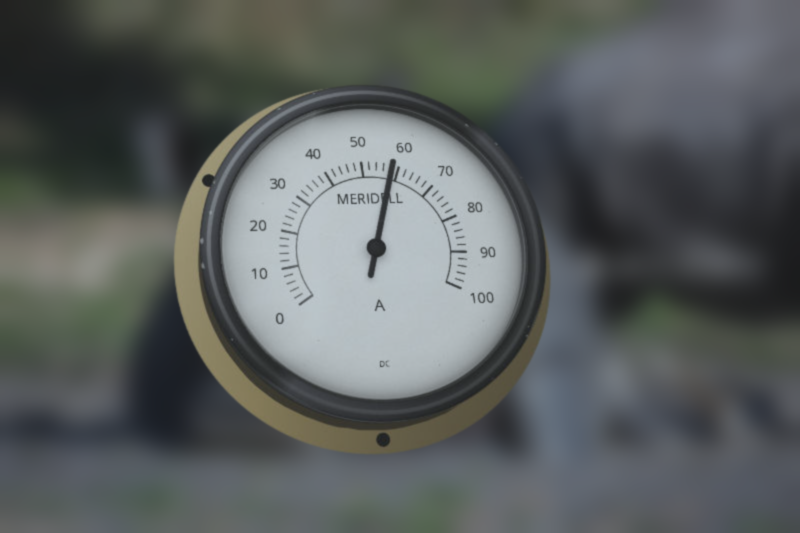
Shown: **58** A
